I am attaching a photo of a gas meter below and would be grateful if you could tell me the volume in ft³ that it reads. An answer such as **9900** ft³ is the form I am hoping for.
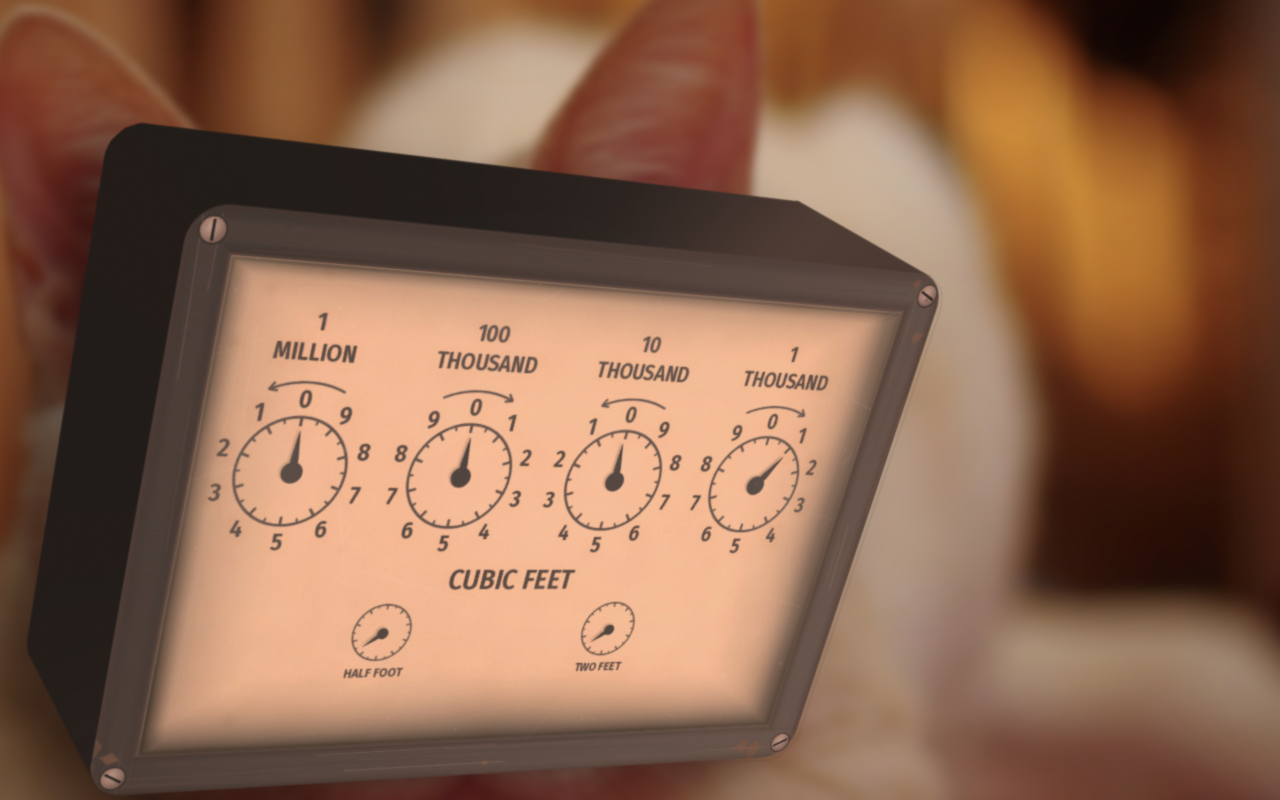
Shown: **100** ft³
